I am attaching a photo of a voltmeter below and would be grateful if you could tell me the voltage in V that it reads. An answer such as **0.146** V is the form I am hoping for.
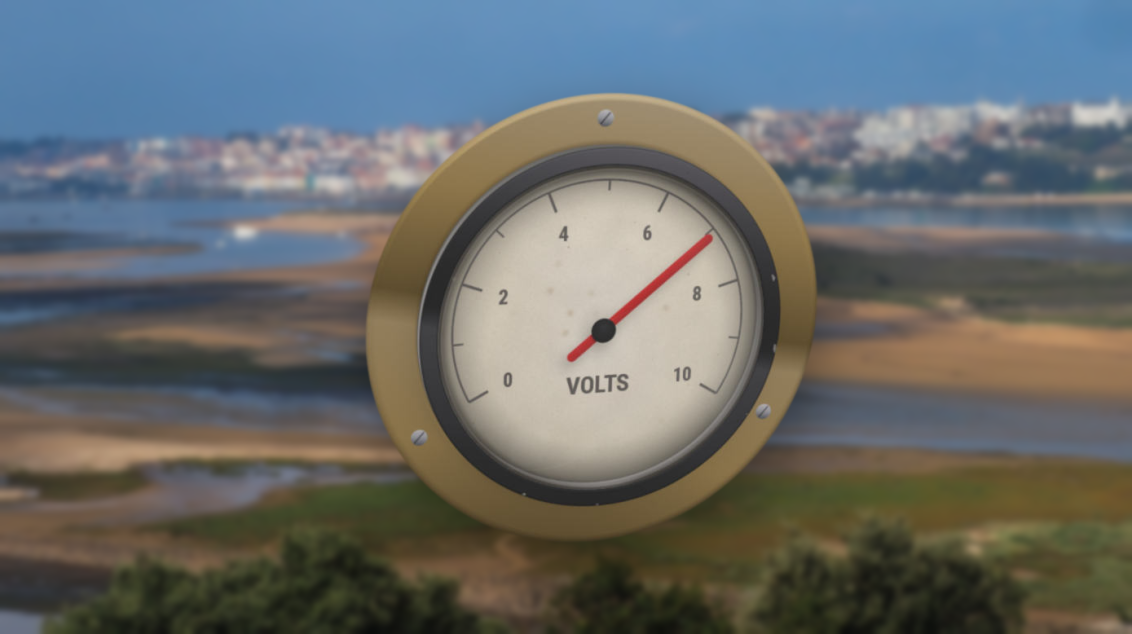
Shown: **7** V
